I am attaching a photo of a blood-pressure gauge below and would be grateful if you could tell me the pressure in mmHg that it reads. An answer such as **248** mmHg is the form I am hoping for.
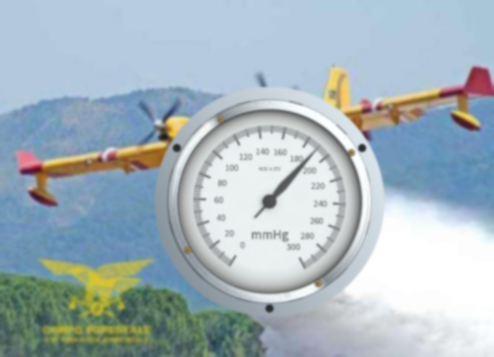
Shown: **190** mmHg
